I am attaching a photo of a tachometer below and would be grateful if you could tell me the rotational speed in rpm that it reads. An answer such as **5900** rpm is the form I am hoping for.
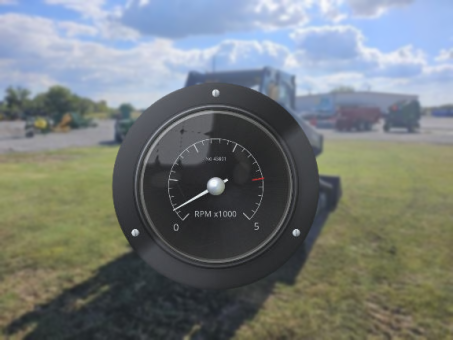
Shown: **300** rpm
